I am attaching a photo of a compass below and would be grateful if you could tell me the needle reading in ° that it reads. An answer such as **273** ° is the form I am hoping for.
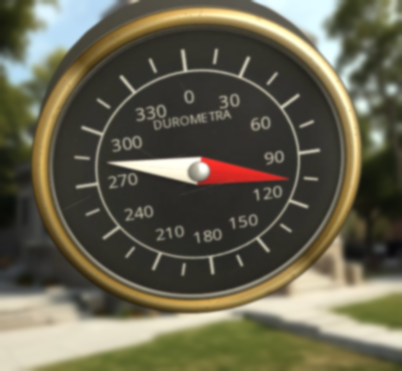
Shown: **105** °
